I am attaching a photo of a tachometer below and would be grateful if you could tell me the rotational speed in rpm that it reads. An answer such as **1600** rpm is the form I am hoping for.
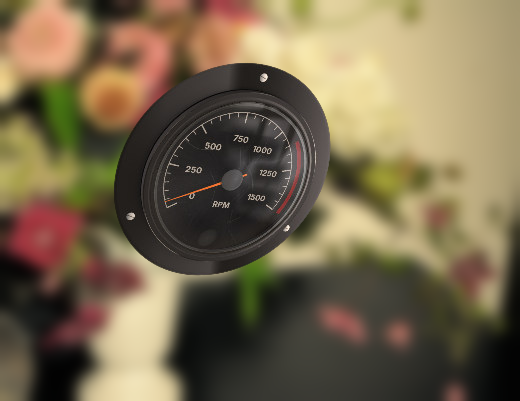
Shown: **50** rpm
